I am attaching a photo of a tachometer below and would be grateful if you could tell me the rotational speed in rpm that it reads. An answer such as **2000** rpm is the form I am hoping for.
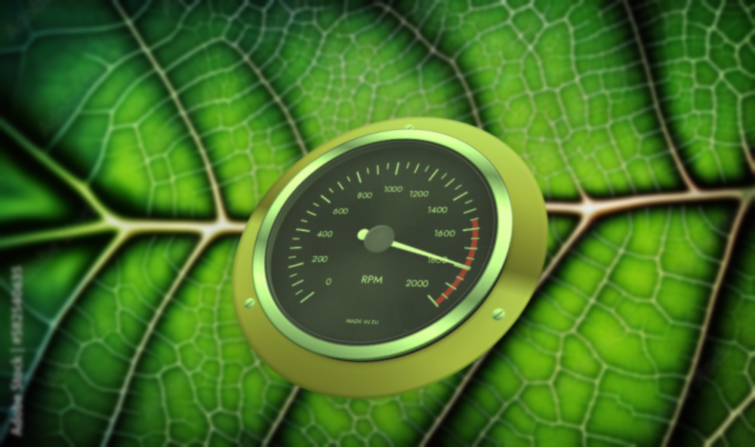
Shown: **1800** rpm
